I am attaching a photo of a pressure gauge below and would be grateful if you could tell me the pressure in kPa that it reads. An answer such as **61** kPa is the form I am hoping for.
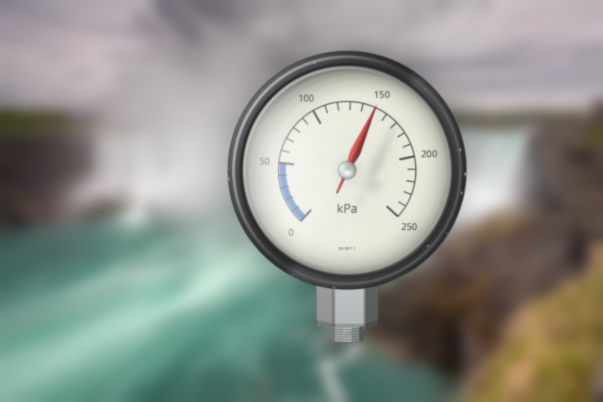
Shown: **150** kPa
